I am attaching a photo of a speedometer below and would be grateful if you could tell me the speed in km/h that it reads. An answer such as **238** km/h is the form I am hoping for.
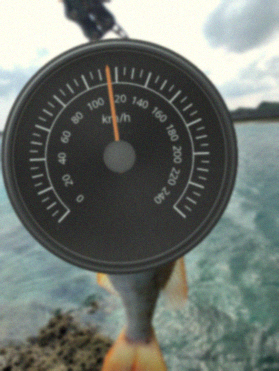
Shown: **115** km/h
